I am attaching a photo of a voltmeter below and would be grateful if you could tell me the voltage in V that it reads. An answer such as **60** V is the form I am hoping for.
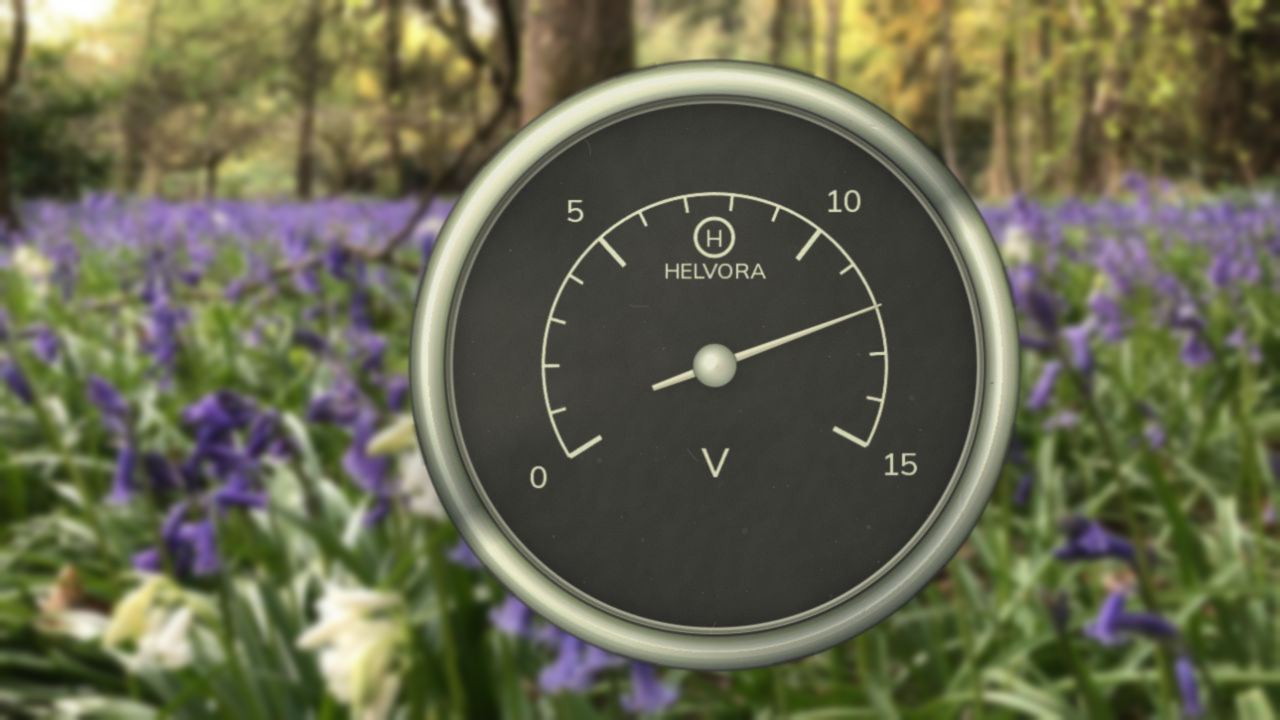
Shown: **12** V
